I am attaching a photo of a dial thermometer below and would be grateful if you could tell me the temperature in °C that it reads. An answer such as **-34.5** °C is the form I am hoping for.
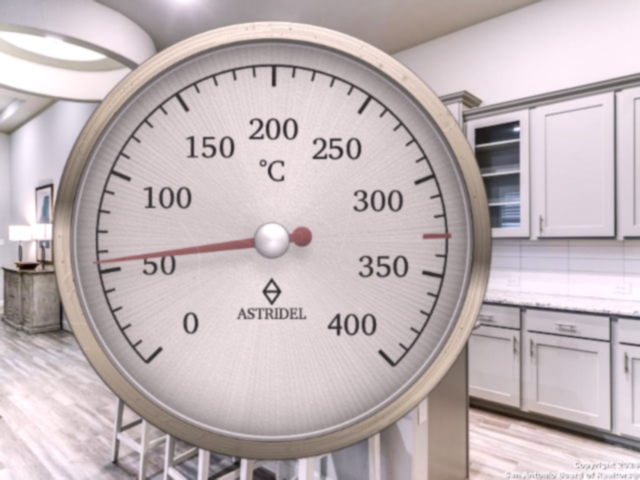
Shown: **55** °C
